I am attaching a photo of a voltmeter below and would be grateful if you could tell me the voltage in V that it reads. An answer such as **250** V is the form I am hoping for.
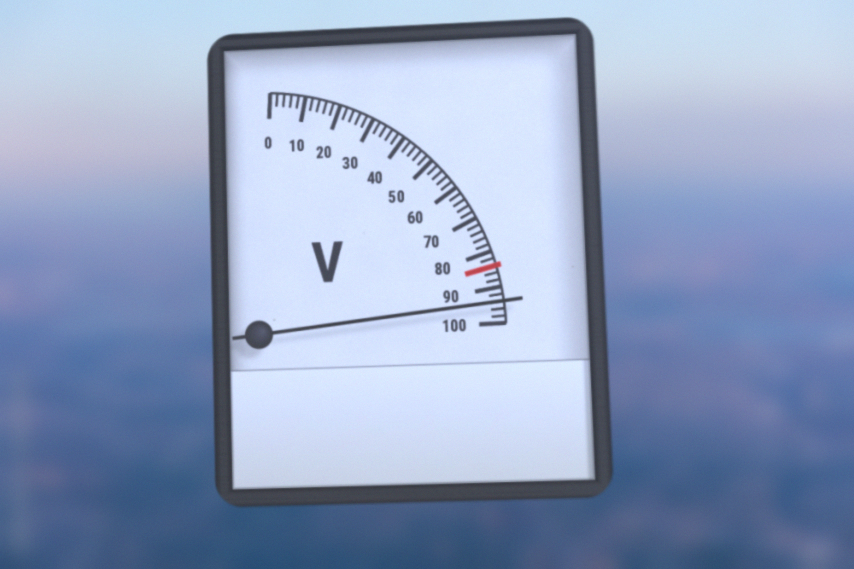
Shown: **94** V
